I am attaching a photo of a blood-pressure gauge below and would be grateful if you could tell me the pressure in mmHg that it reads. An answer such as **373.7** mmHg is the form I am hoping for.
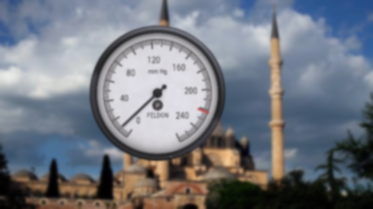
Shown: **10** mmHg
